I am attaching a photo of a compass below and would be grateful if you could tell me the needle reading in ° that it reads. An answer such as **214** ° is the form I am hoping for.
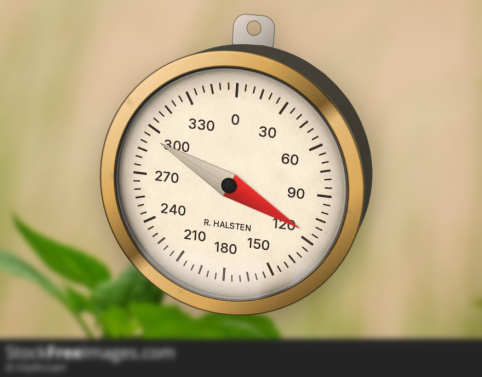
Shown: **115** °
